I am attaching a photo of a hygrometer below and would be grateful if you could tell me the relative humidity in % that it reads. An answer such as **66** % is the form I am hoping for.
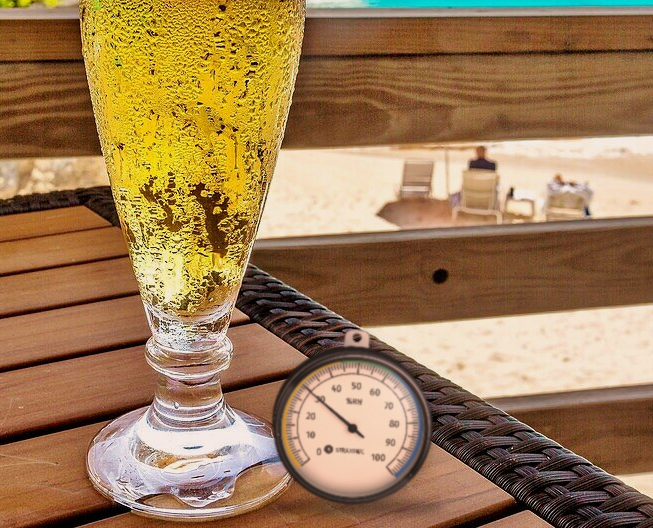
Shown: **30** %
